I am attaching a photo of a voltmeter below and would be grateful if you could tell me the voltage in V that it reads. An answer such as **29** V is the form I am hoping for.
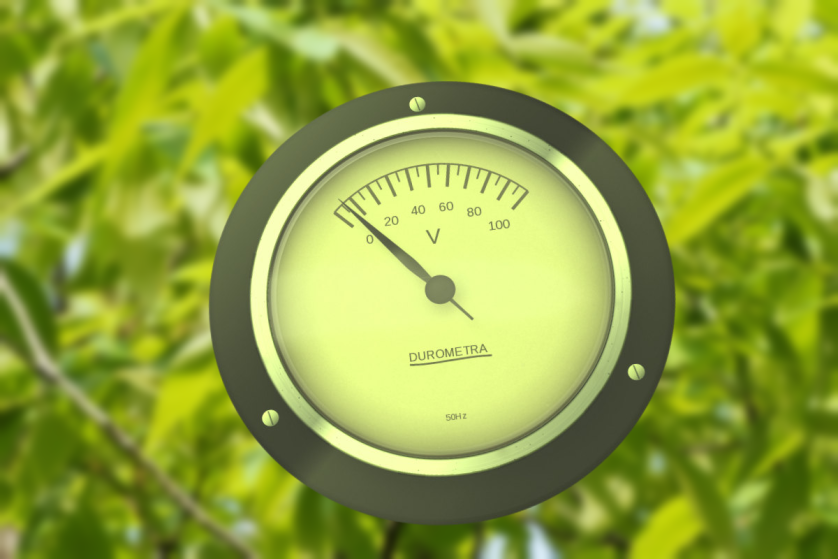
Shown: **5** V
